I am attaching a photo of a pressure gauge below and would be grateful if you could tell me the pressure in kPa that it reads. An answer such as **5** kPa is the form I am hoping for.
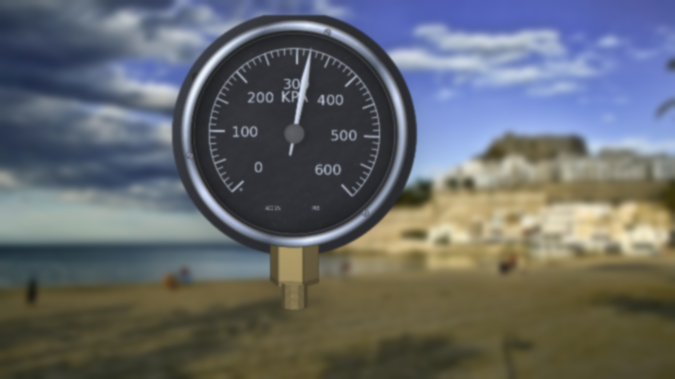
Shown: **320** kPa
